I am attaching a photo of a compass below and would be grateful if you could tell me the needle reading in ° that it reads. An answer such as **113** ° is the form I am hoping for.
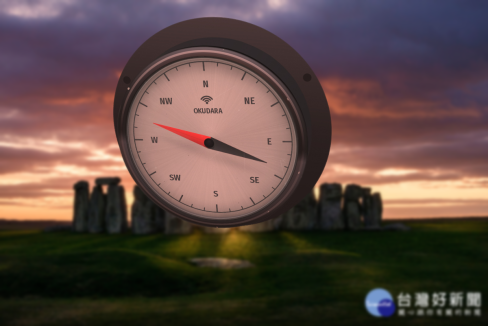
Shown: **290** °
